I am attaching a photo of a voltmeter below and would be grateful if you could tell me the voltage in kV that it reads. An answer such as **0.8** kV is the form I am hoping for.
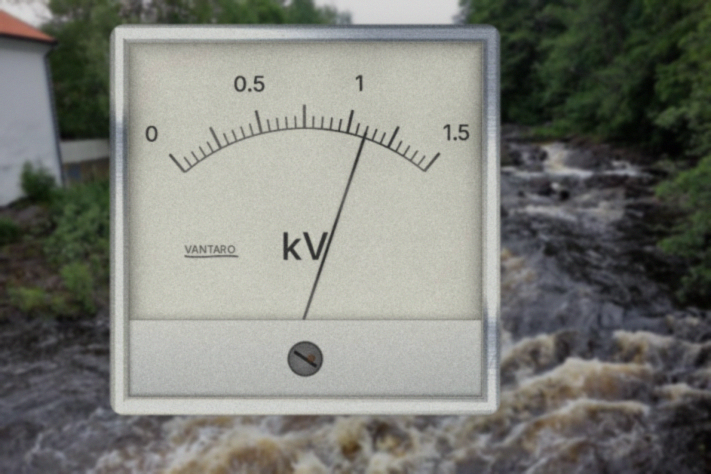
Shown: **1.1** kV
